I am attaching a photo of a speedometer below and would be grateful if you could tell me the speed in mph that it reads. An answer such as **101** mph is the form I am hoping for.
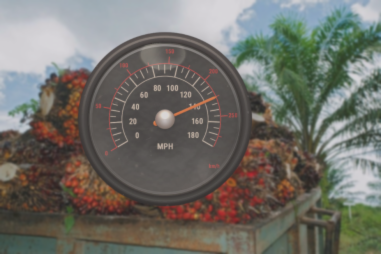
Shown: **140** mph
